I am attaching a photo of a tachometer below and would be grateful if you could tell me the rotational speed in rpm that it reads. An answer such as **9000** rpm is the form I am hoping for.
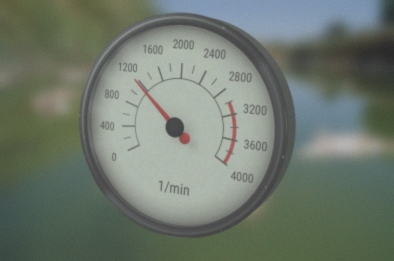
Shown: **1200** rpm
